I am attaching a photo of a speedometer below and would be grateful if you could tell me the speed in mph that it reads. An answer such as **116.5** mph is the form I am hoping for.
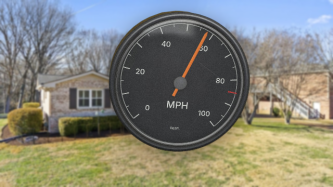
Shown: **57.5** mph
